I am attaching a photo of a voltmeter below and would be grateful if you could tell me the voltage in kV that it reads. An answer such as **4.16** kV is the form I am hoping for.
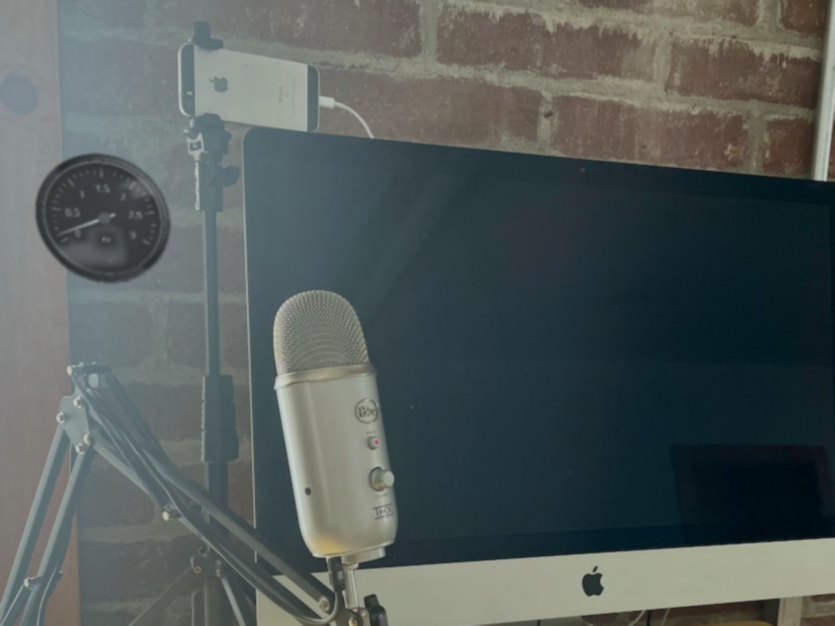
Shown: **0.1** kV
